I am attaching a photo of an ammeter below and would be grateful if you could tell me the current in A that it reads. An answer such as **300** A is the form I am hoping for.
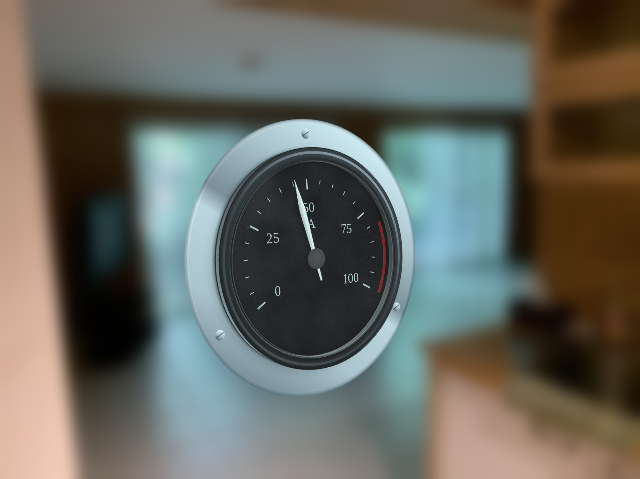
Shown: **45** A
